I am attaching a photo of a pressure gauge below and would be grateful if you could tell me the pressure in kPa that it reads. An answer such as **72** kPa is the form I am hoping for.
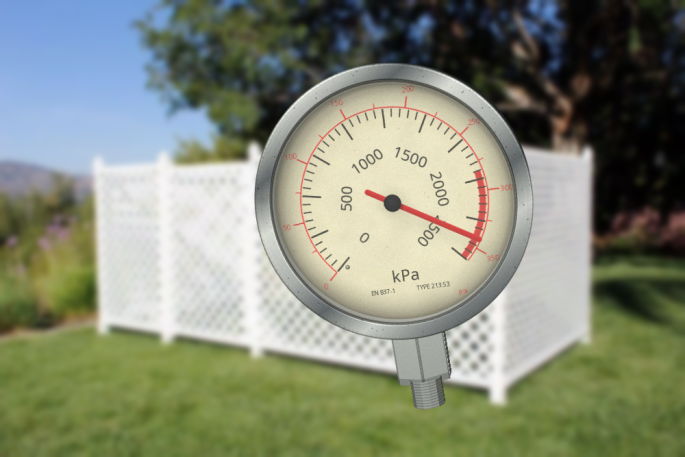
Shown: **2350** kPa
